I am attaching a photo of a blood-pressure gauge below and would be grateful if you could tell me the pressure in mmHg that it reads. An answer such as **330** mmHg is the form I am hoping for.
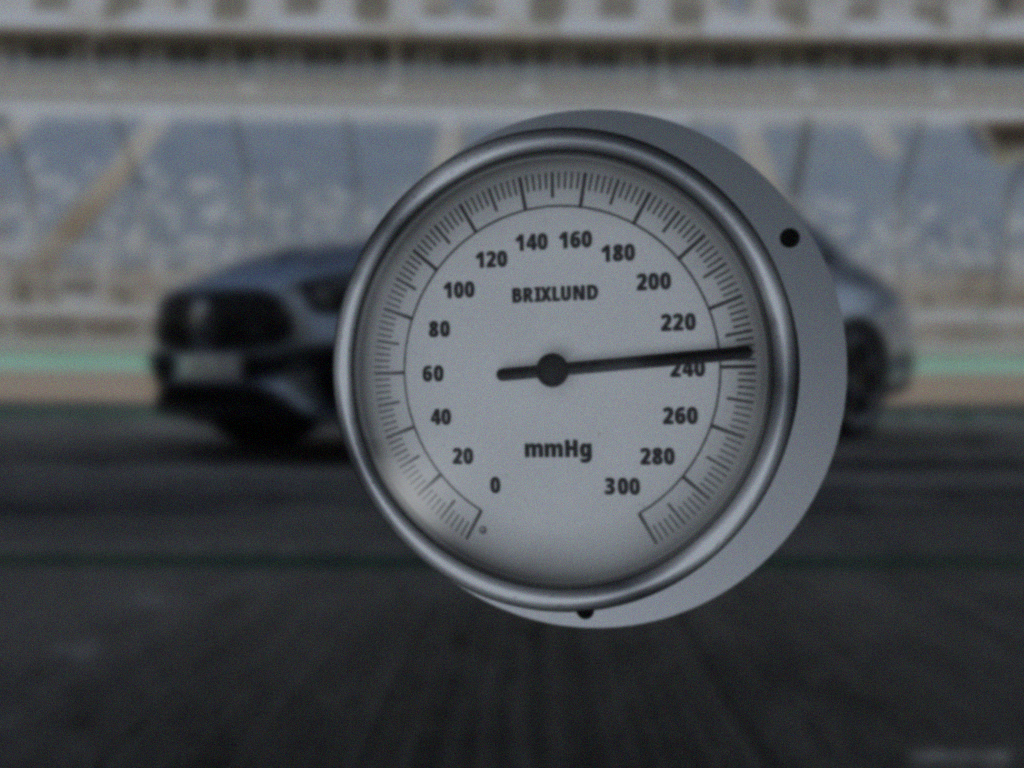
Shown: **236** mmHg
